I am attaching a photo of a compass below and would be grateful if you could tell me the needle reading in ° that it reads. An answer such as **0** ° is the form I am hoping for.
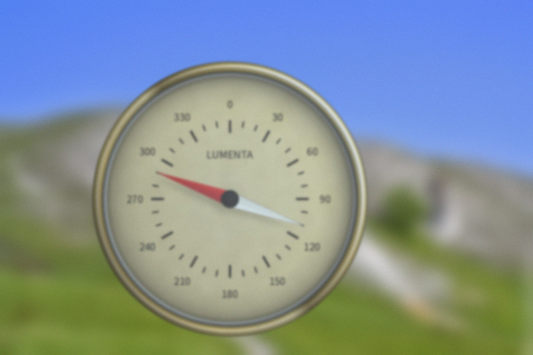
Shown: **290** °
